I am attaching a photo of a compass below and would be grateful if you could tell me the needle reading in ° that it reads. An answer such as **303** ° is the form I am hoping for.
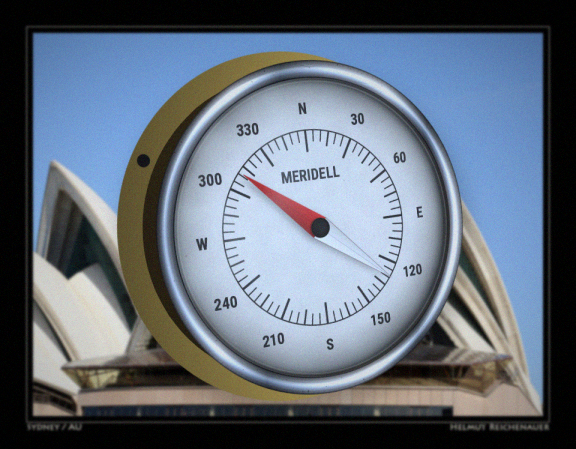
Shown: **310** °
